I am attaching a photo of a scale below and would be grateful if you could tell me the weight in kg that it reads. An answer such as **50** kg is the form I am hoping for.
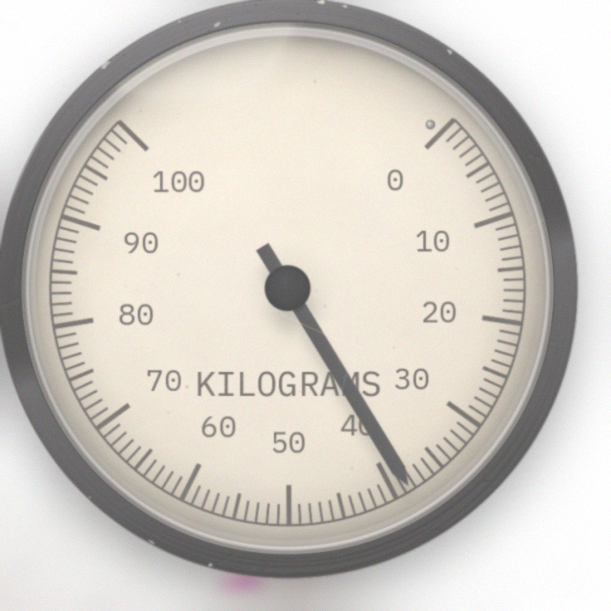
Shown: **38.5** kg
